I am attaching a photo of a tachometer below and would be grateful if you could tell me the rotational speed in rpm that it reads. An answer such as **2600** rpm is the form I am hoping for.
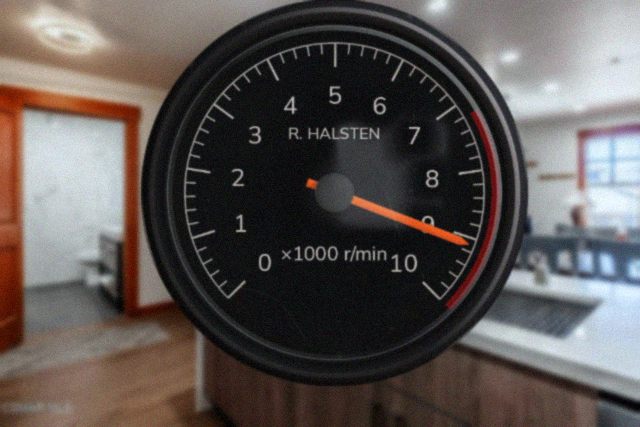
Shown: **9100** rpm
